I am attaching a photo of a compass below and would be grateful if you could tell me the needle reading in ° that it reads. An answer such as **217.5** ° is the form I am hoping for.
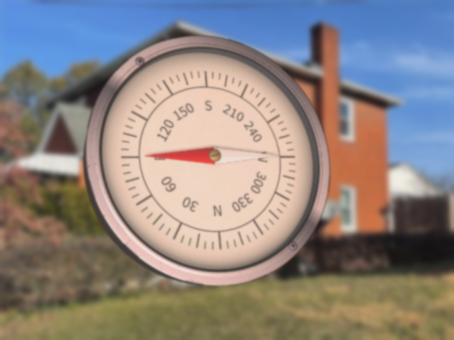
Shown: **90** °
